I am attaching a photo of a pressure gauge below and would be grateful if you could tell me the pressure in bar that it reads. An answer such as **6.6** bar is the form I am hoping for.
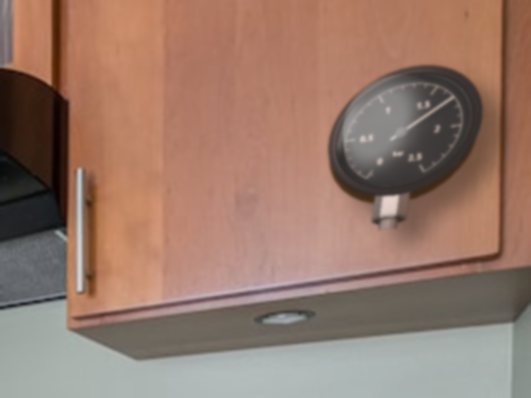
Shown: **1.7** bar
